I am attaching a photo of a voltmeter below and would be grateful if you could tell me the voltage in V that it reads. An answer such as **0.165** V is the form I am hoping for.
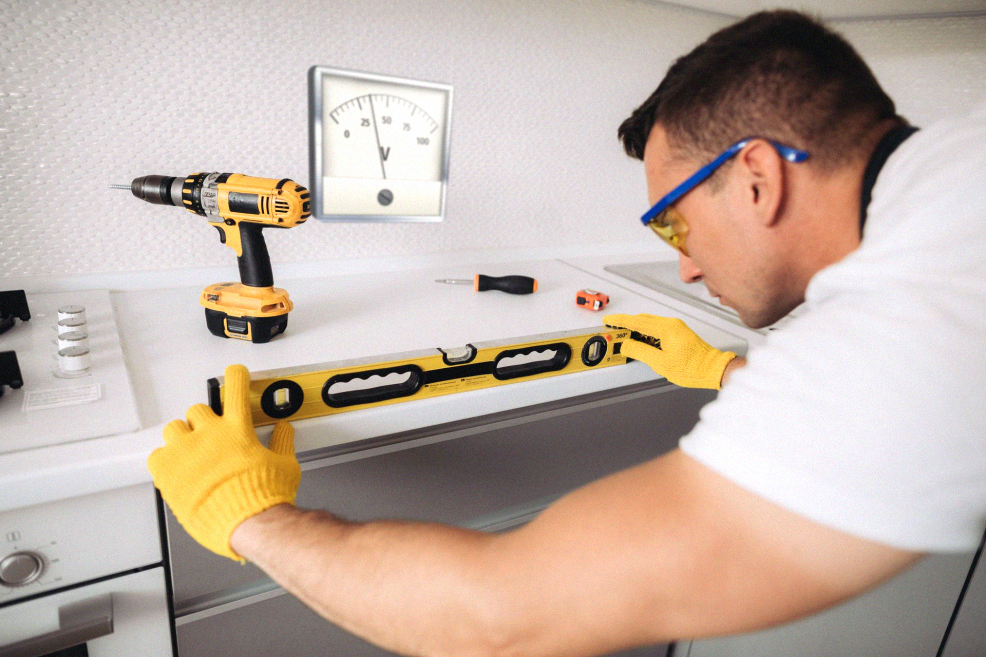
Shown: **35** V
